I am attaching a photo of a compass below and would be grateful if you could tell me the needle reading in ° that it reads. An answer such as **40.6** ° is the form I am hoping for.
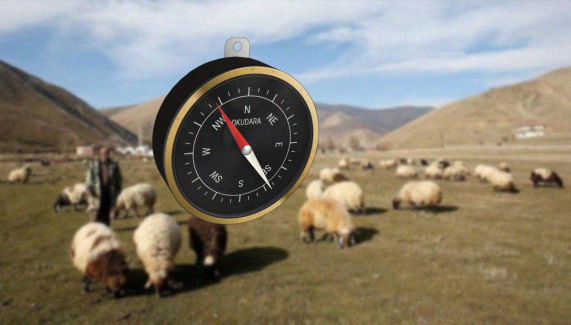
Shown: **325** °
